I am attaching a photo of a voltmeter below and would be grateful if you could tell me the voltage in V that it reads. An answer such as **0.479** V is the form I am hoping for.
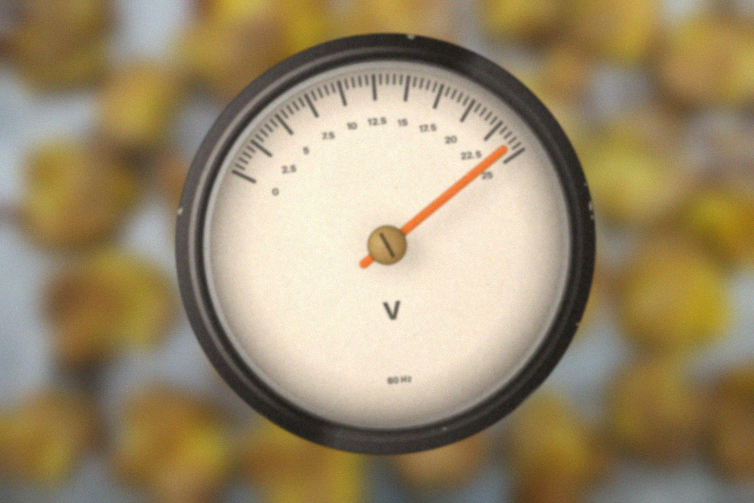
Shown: **24** V
